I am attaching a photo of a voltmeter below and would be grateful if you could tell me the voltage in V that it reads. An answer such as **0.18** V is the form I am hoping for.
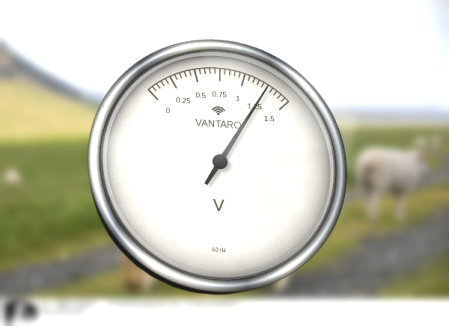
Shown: **1.25** V
